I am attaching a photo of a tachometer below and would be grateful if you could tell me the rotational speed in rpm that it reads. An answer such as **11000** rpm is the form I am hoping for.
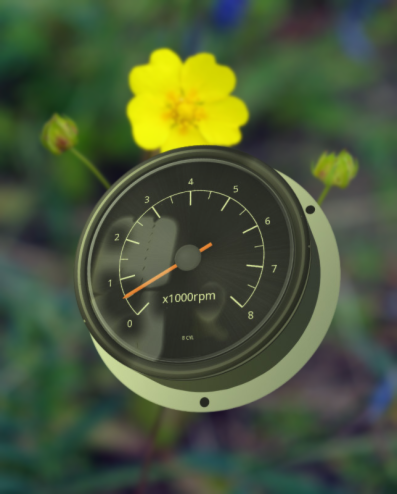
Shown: **500** rpm
